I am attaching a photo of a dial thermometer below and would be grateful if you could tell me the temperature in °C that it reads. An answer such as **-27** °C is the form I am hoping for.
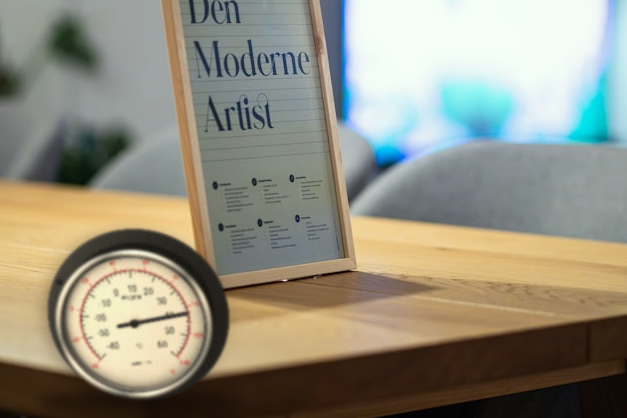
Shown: **40** °C
